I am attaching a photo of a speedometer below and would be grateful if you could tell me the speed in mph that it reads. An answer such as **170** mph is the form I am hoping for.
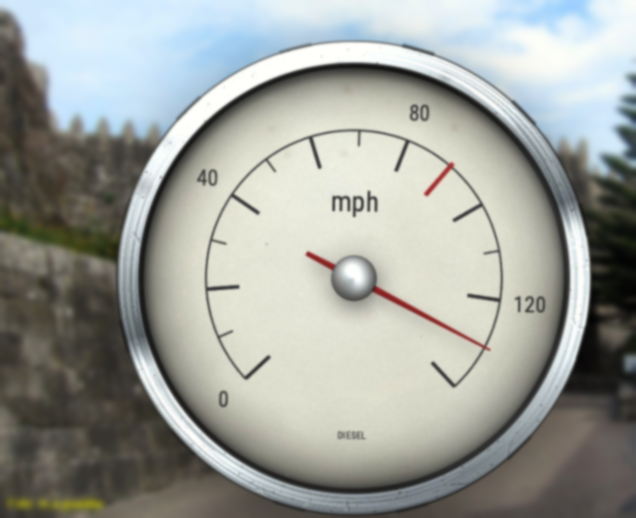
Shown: **130** mph
